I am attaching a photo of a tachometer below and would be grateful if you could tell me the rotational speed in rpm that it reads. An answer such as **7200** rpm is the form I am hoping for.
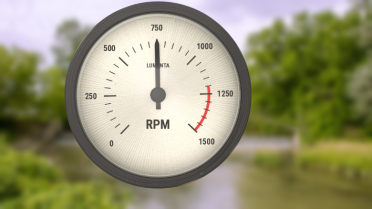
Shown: **750** rpm
